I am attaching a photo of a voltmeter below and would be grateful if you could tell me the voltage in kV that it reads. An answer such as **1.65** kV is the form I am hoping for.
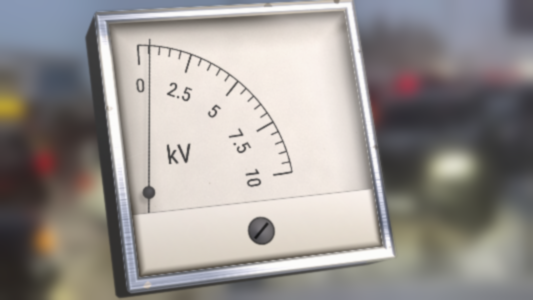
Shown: **0.5** kV
